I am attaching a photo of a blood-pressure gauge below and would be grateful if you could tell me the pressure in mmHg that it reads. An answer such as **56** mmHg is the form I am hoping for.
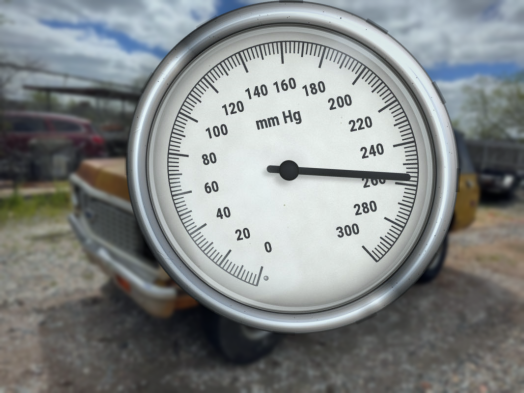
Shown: **256** mmHg
